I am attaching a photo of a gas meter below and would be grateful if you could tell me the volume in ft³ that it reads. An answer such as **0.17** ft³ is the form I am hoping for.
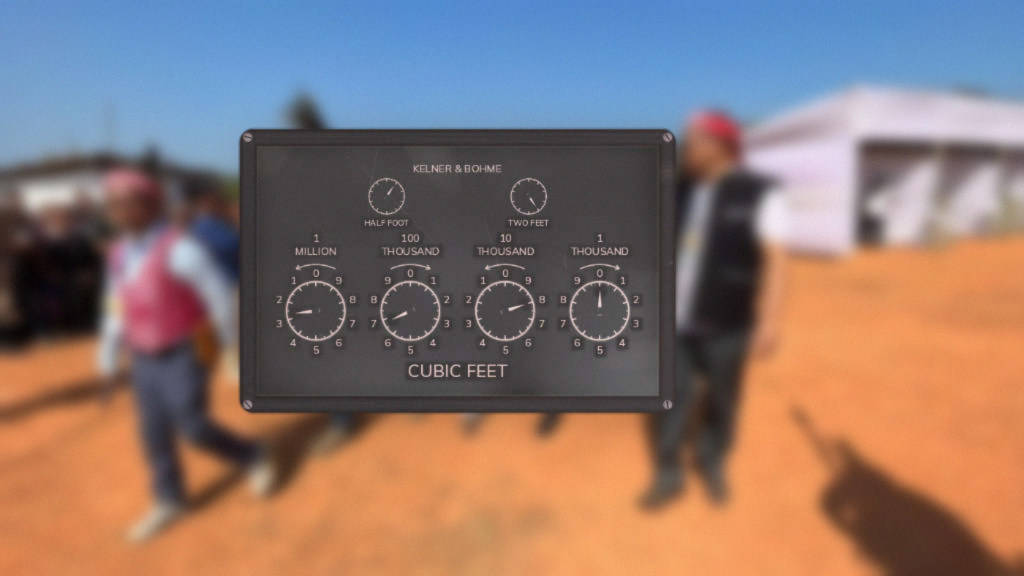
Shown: **268000** ft³
